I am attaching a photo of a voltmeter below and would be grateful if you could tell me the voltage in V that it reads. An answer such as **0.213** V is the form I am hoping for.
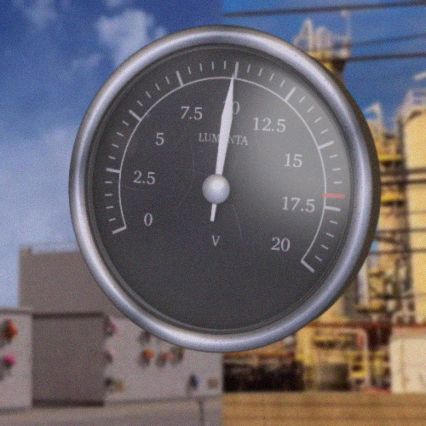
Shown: **10** V
